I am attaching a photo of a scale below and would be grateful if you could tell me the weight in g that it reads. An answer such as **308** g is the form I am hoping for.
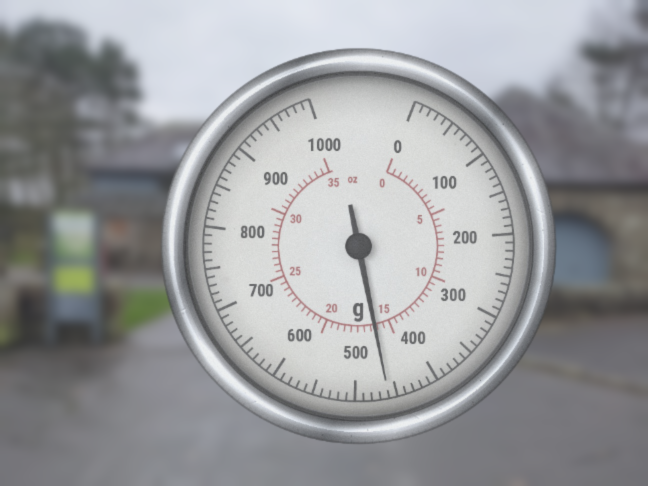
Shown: **460** g
